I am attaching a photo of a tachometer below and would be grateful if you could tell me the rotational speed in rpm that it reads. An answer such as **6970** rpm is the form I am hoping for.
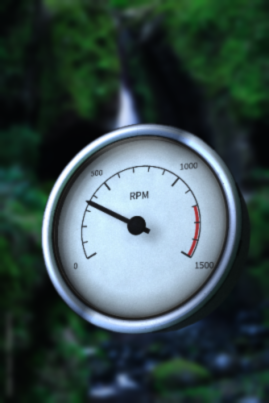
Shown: **350** rpm
